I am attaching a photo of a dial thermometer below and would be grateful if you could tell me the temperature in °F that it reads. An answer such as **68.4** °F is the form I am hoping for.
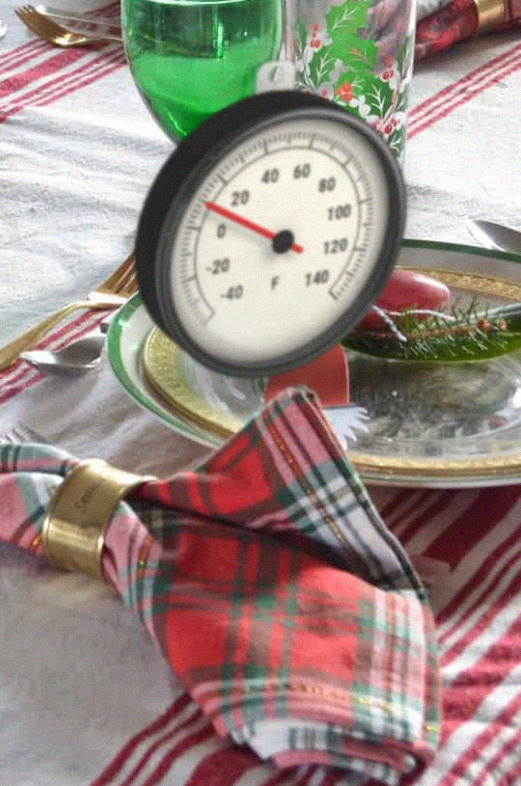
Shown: **10** °F
